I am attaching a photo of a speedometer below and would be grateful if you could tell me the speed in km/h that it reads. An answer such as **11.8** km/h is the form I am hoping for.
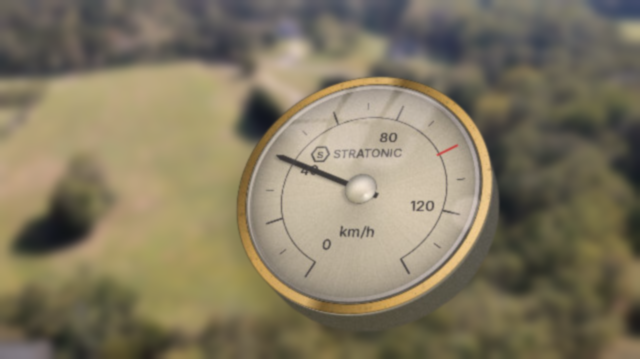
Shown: **40** km/h
